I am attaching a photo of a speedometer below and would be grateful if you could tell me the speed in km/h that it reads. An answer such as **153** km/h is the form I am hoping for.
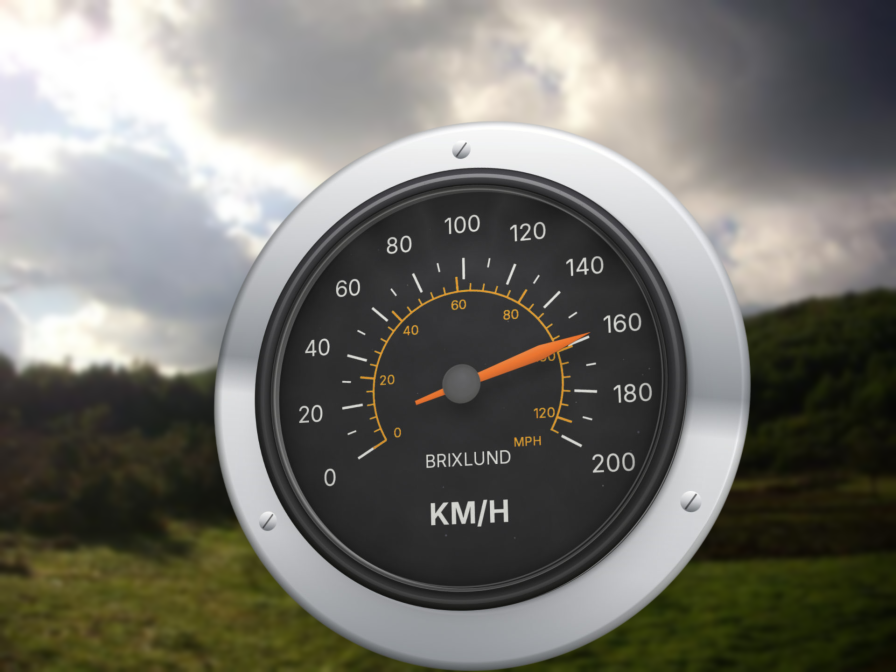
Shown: **160** km/h
